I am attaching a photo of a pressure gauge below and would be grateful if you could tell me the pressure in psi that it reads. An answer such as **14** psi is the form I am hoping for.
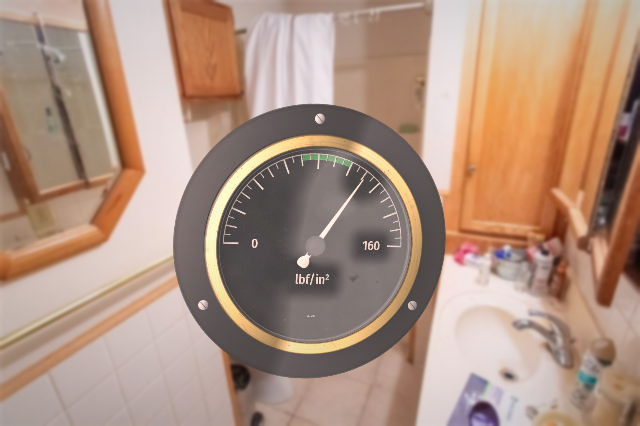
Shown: **110** psi
